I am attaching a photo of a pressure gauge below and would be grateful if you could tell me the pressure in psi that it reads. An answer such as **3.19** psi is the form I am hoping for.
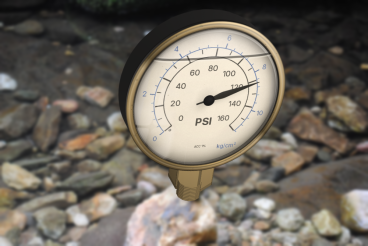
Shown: **120** psi
